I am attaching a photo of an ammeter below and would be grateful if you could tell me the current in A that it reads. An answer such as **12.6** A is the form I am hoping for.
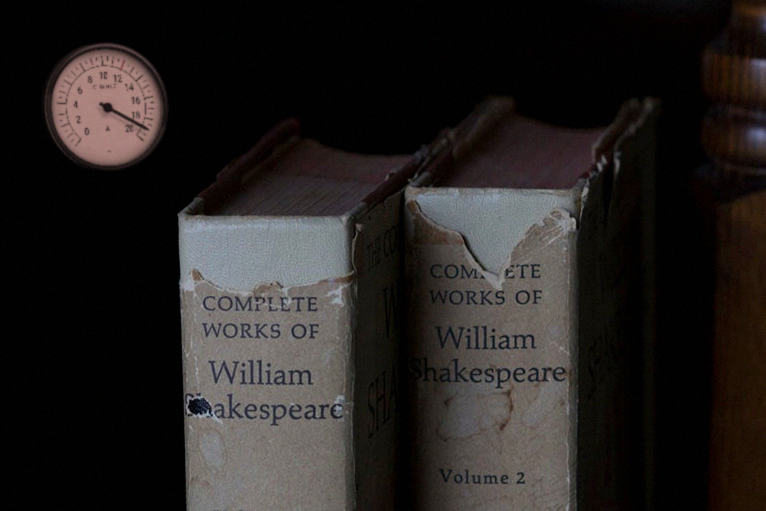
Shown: **19** A
